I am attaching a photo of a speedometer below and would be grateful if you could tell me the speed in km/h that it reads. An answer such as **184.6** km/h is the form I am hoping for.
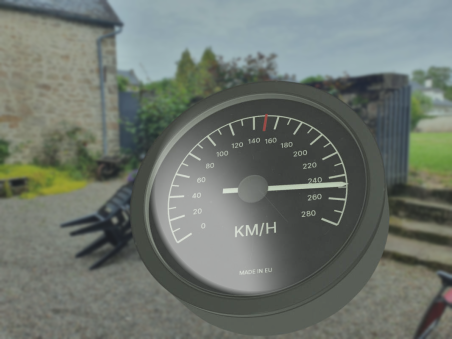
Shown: **250** km/h
